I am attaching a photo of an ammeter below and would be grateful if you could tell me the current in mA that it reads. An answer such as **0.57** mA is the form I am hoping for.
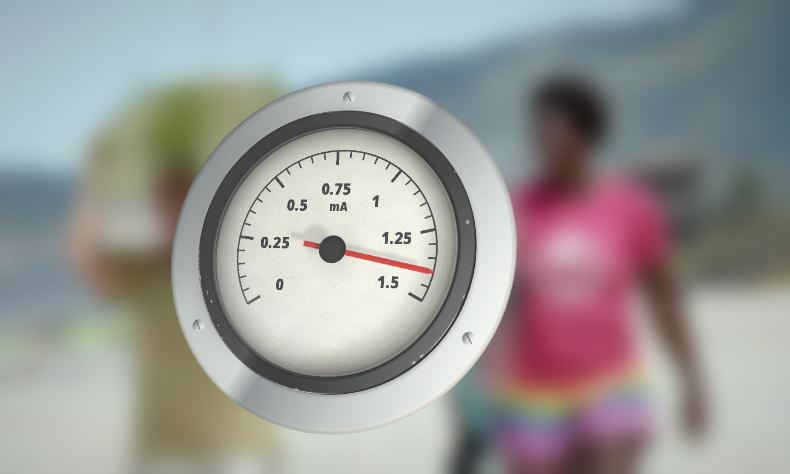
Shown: **1.4** mA
